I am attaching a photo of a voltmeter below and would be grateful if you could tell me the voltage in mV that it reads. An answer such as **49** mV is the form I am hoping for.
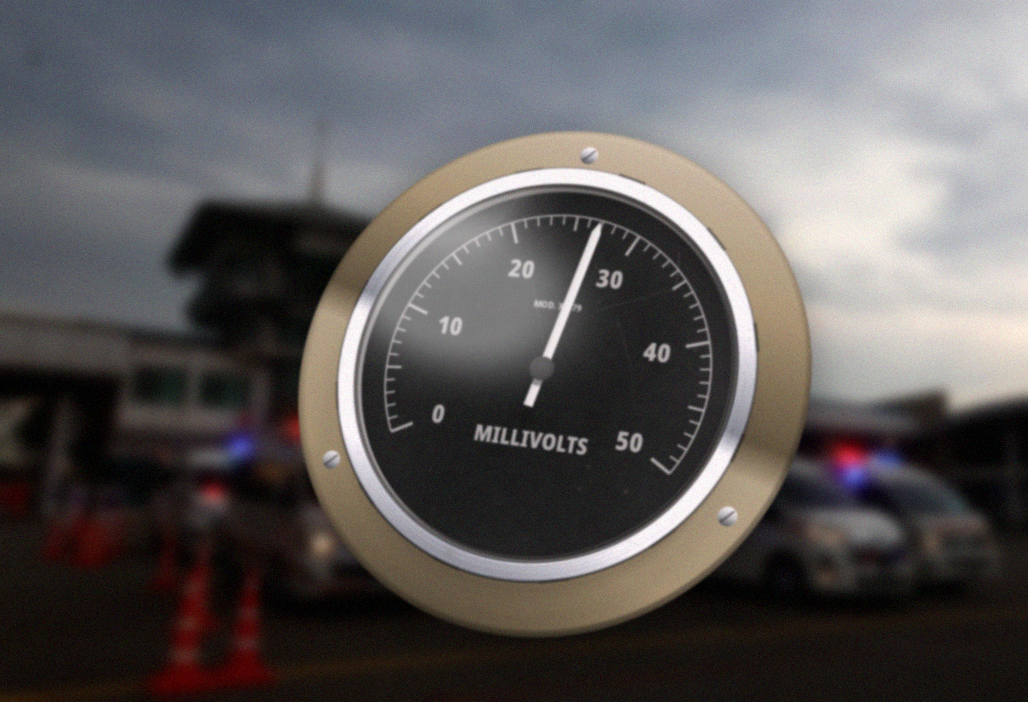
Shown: **27** mV
